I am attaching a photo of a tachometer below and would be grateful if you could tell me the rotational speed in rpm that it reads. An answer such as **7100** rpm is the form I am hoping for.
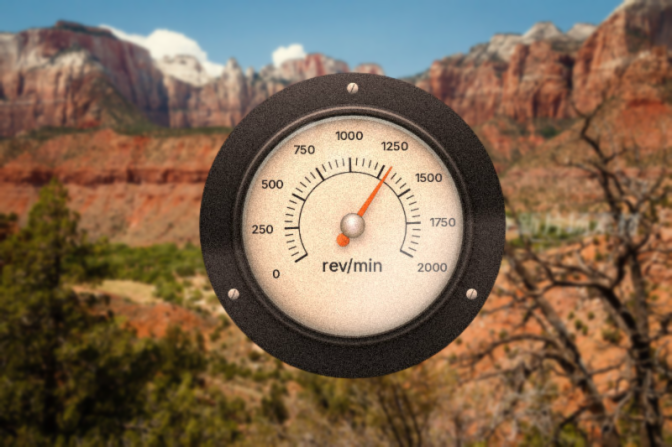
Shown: **1300** rpm
